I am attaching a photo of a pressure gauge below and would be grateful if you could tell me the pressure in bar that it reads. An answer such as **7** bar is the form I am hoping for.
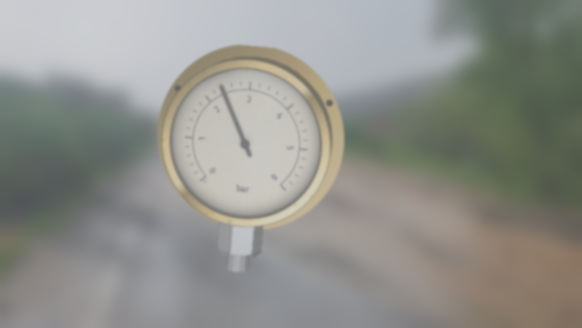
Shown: **2.4** bar
